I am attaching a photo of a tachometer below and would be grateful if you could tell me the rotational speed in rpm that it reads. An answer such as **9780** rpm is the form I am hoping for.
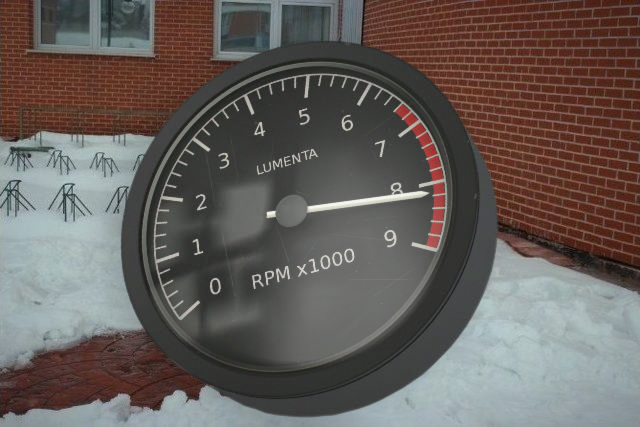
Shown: **8200** rpm
